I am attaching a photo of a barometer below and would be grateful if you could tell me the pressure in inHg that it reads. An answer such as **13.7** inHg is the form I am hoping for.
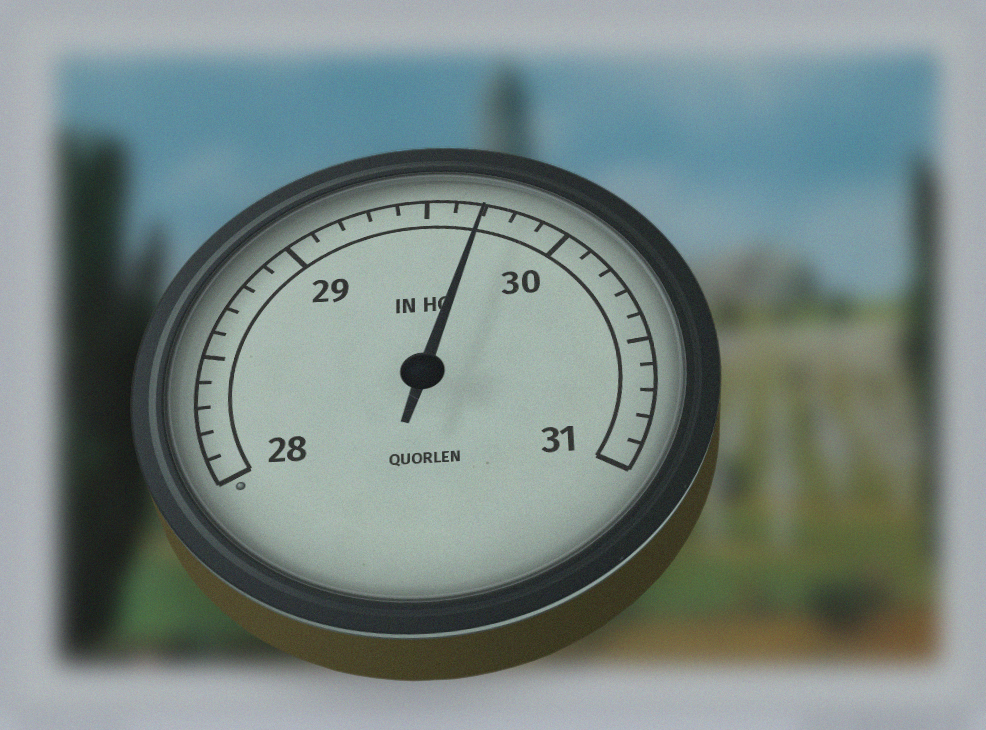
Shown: **29.7** inHg
